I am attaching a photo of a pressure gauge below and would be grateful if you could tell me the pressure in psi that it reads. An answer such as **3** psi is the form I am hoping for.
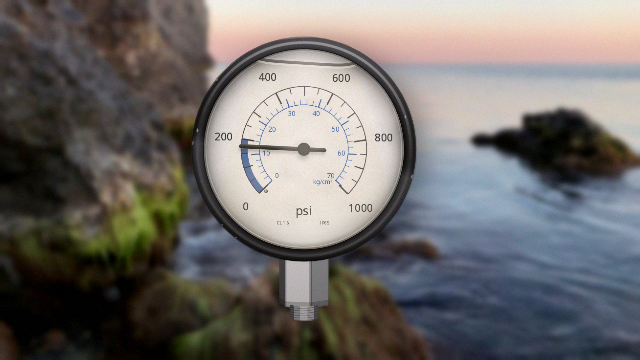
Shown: **175** psi
